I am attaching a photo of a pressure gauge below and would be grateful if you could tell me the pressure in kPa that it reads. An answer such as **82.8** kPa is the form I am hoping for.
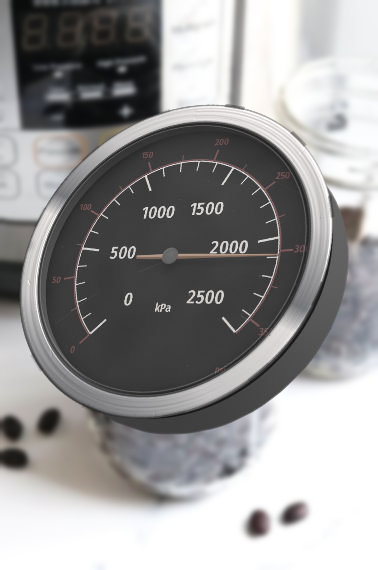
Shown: **2100** kPa
